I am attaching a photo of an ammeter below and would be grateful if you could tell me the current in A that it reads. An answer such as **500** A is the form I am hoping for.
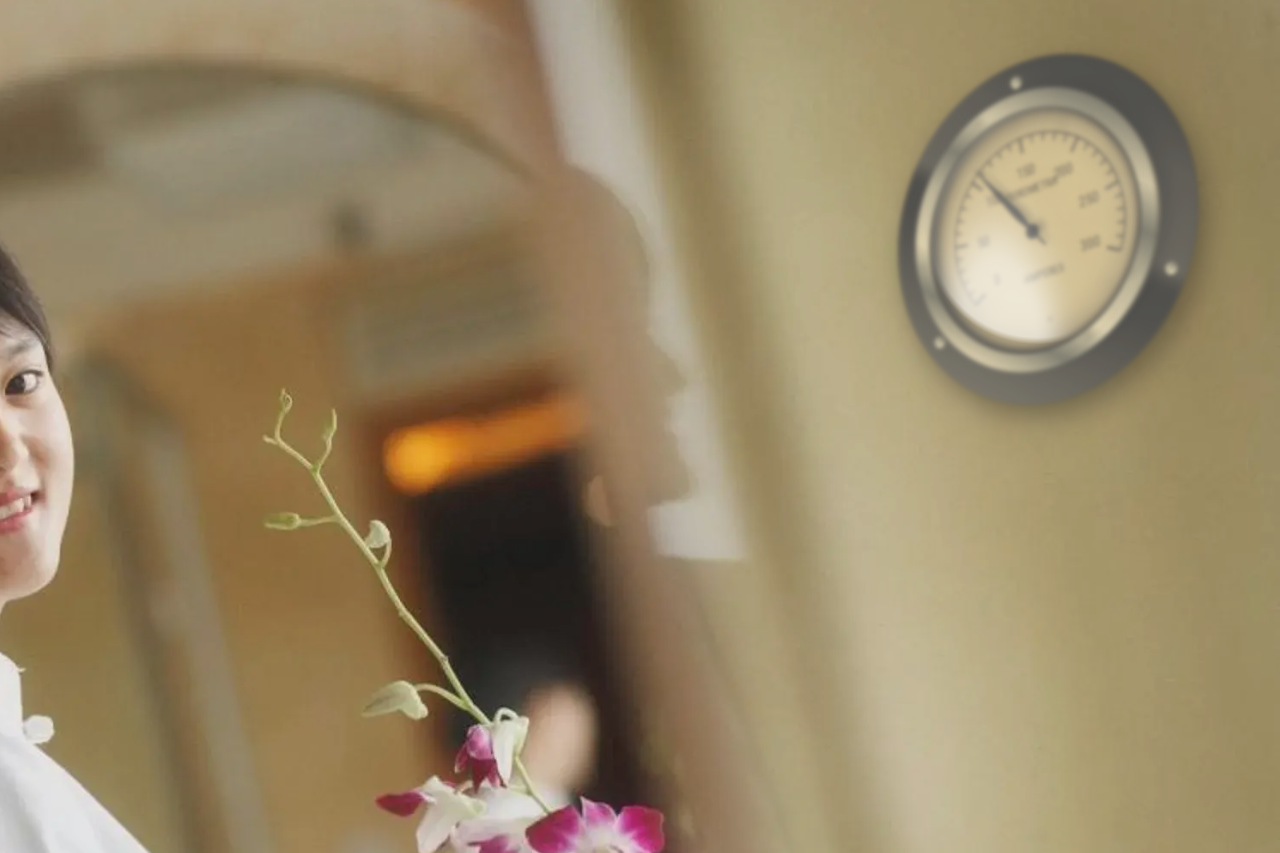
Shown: **110** A
